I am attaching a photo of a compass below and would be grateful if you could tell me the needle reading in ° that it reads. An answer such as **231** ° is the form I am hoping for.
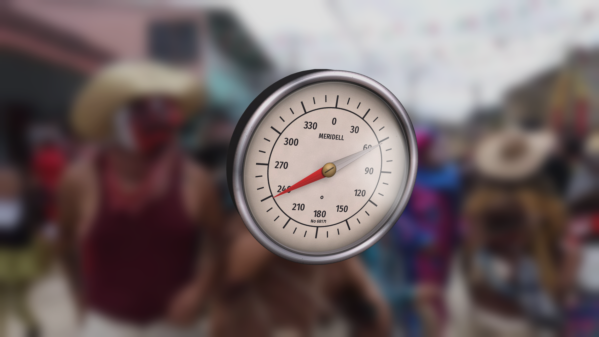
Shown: **240** °
